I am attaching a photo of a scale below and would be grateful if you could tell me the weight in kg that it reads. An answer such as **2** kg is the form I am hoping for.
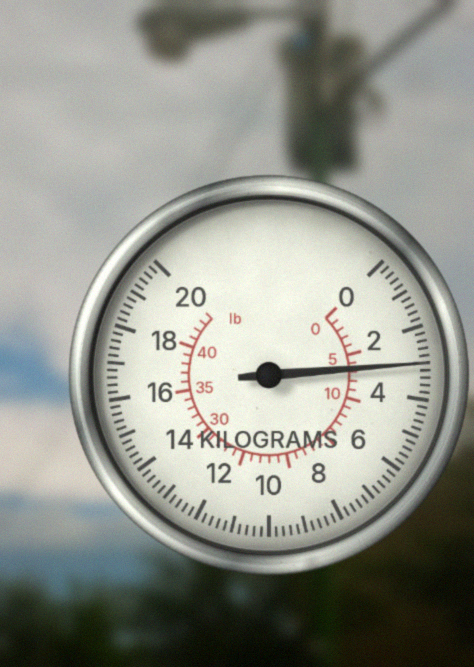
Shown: **3** kg
